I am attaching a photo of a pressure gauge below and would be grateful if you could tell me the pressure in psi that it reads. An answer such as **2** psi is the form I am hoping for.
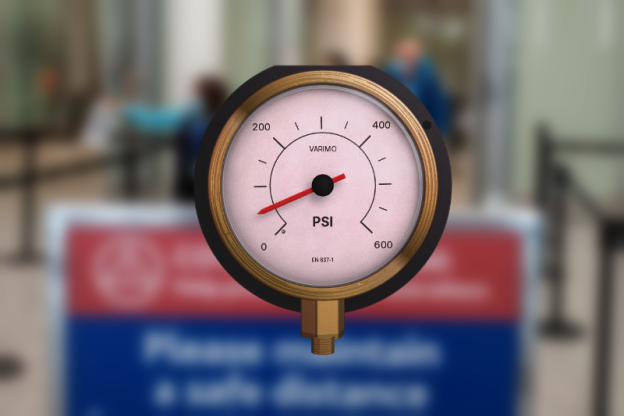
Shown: **50** psi
